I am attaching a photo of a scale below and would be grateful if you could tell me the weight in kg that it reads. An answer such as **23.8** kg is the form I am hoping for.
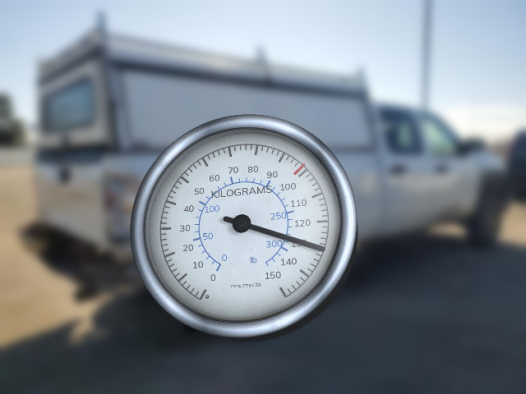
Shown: **130** kg
